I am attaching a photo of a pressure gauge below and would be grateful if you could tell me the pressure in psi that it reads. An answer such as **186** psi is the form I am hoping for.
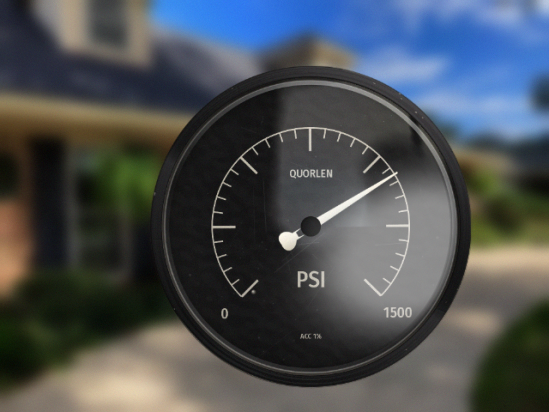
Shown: **1075** psi
